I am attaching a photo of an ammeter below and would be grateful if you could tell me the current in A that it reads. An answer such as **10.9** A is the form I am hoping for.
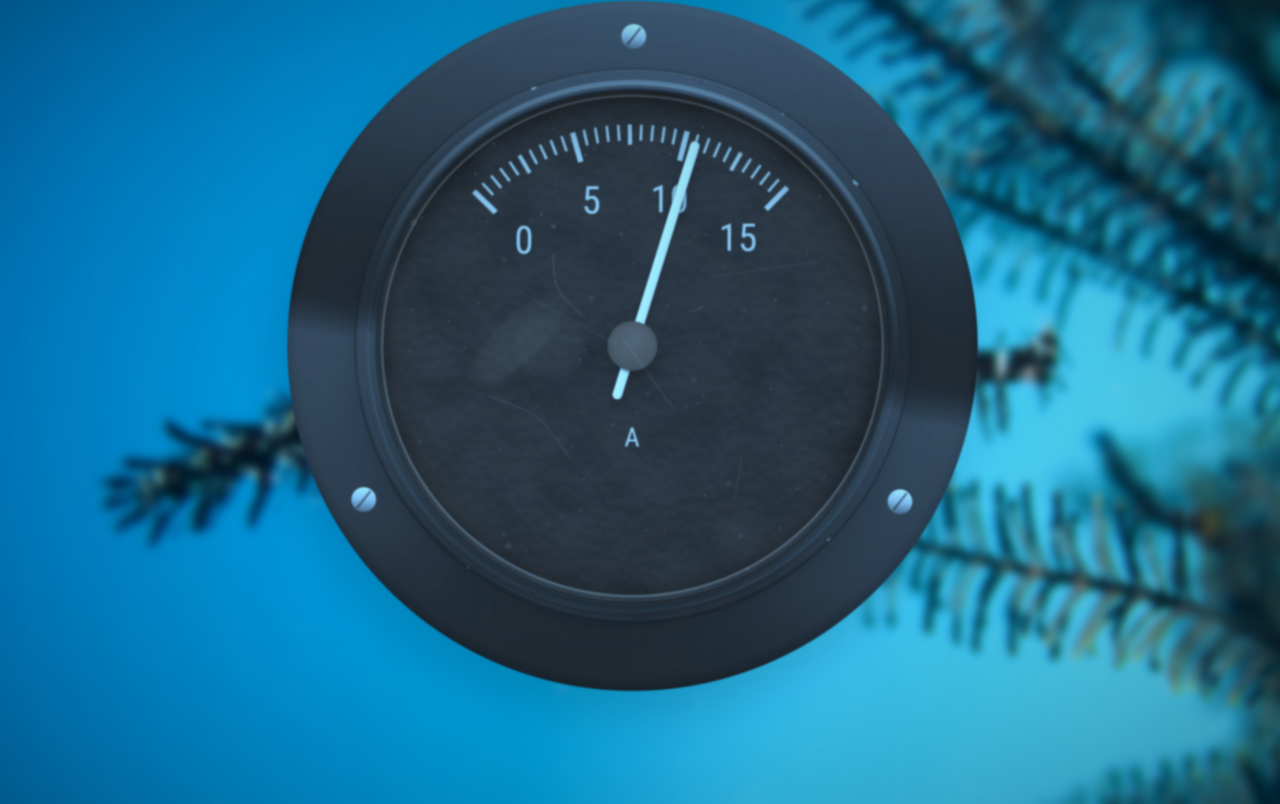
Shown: **10.5** A
